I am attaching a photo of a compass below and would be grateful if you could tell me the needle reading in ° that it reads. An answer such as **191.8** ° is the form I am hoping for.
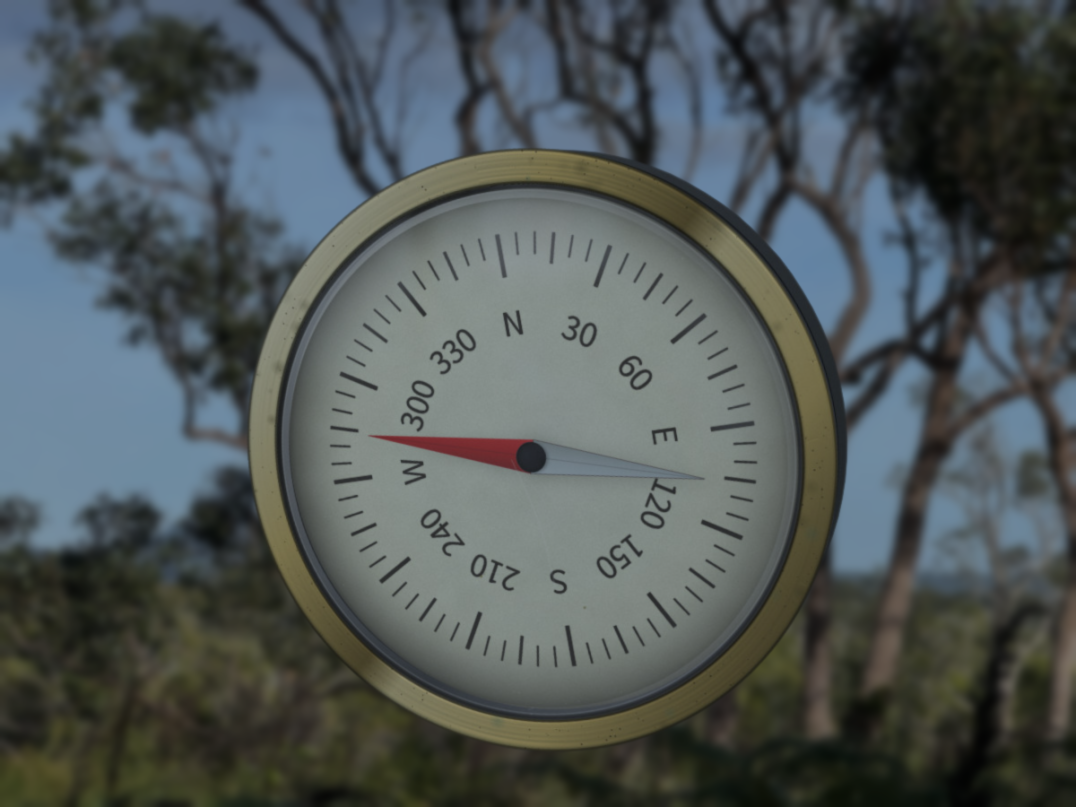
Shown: **285** °
